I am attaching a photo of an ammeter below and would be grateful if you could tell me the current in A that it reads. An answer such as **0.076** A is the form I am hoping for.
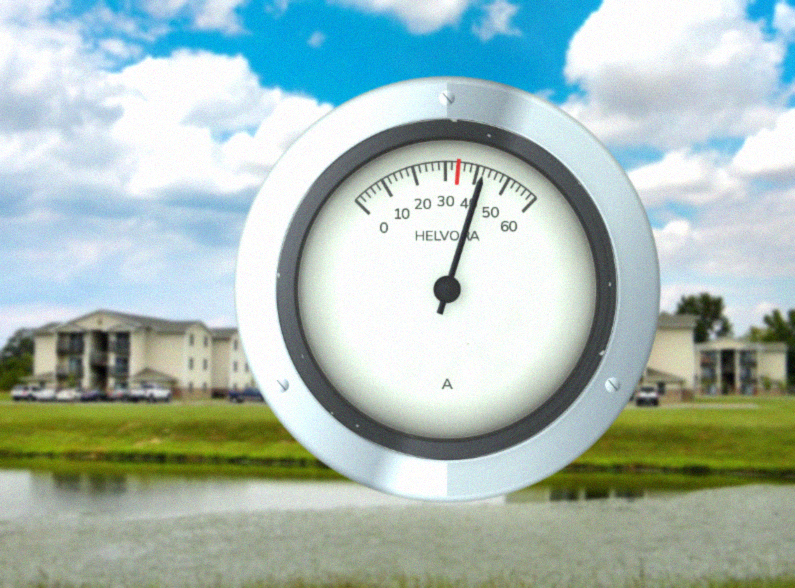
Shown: **42** A
